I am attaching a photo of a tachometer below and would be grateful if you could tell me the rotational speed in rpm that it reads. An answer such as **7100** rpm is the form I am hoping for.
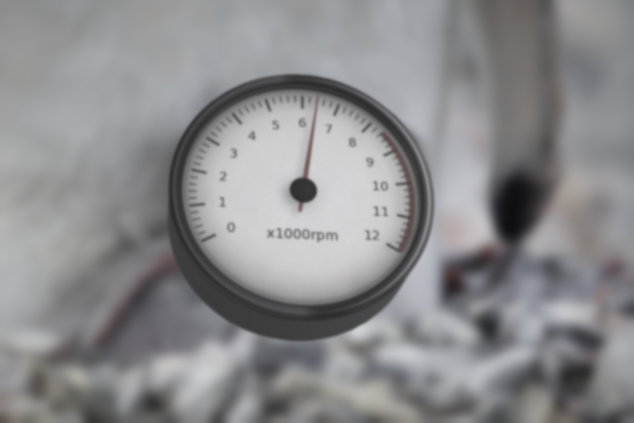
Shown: **6400** rpm
